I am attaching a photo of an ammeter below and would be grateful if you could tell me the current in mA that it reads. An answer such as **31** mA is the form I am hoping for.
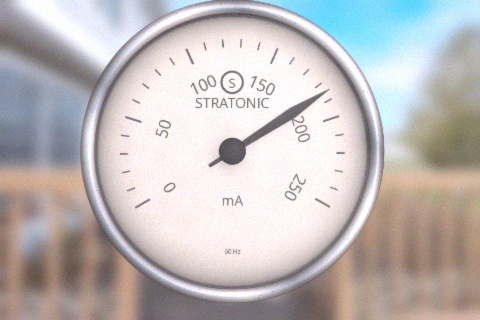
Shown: **185** mA
